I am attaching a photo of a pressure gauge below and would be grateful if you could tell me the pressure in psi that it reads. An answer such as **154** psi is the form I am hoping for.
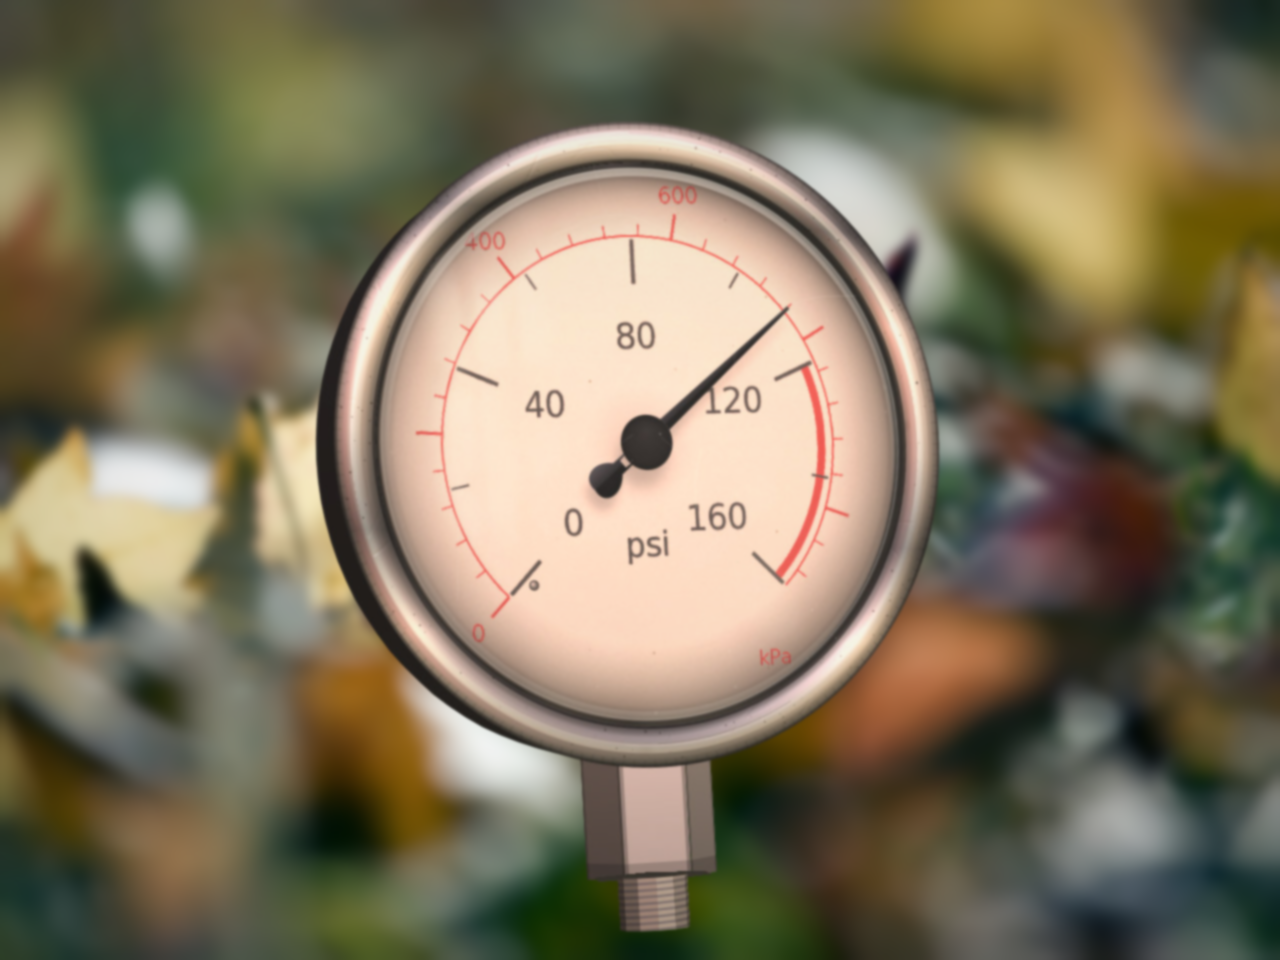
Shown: **110** psi
